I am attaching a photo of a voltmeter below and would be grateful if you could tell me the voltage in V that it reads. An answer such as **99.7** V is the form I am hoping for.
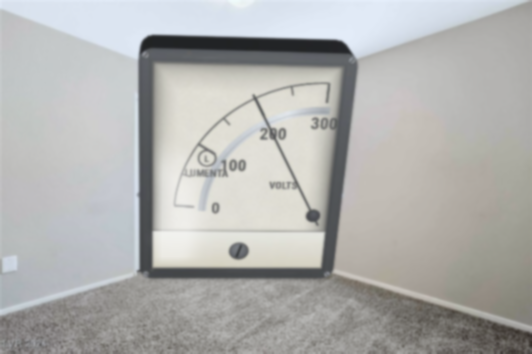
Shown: **200** V
